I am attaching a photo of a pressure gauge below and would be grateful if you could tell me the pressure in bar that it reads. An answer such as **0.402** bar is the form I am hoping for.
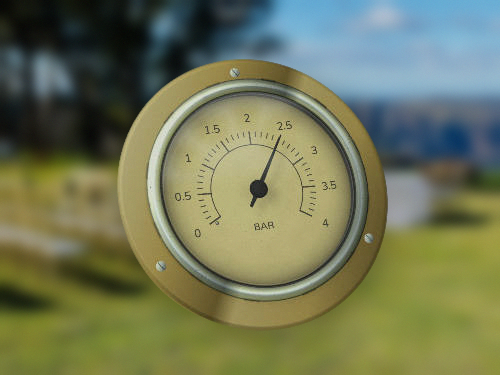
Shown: **2.5** bar
